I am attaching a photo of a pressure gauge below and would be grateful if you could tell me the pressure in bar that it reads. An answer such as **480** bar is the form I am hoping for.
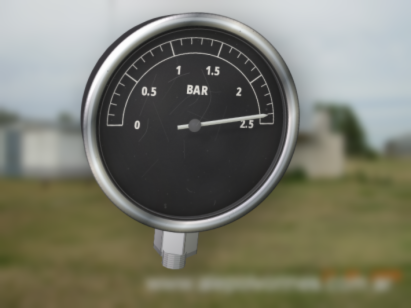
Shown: **2.4** bar
